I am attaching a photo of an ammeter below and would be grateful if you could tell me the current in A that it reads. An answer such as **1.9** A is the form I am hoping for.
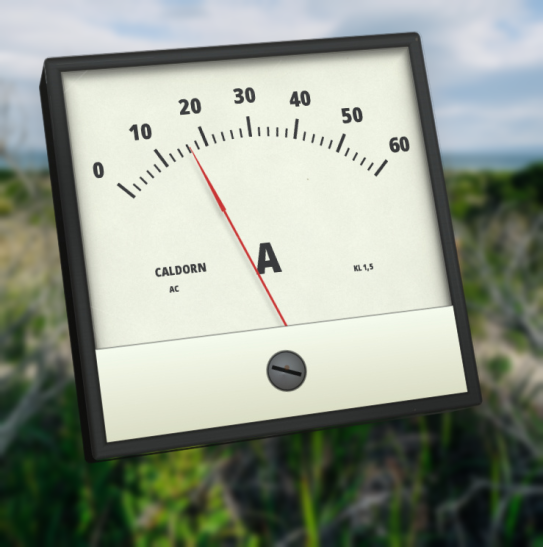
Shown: **16** A
